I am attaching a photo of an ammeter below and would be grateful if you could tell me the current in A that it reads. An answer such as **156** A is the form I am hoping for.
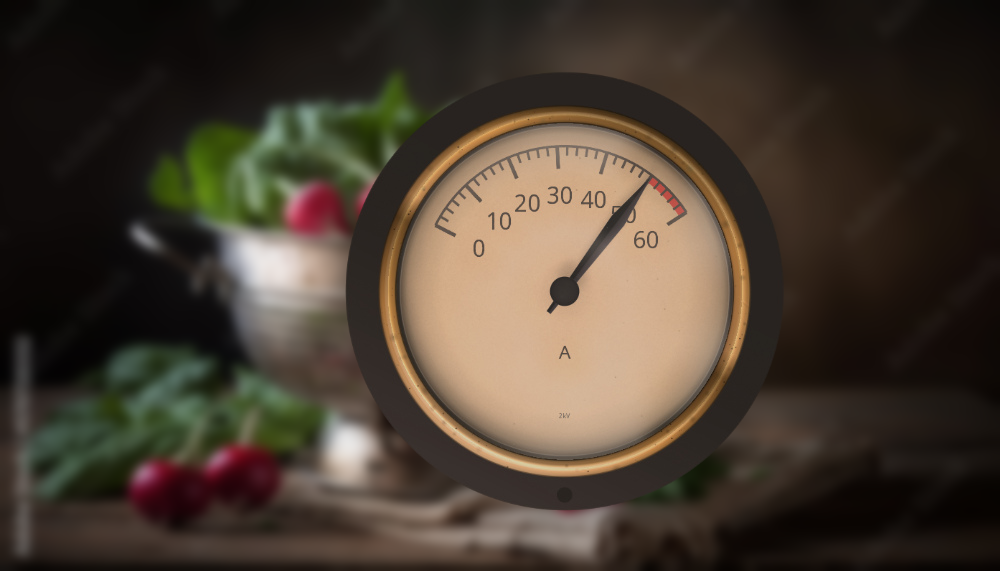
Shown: **50** A
